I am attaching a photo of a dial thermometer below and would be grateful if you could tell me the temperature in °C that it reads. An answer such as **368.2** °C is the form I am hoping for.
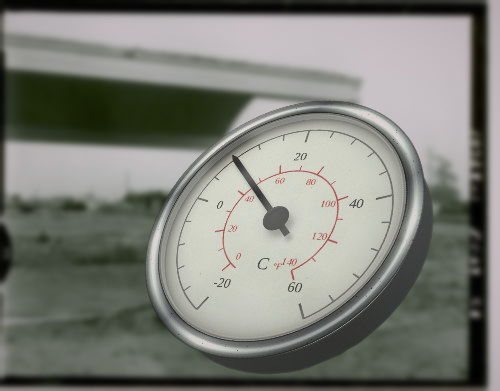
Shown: **8** °C
